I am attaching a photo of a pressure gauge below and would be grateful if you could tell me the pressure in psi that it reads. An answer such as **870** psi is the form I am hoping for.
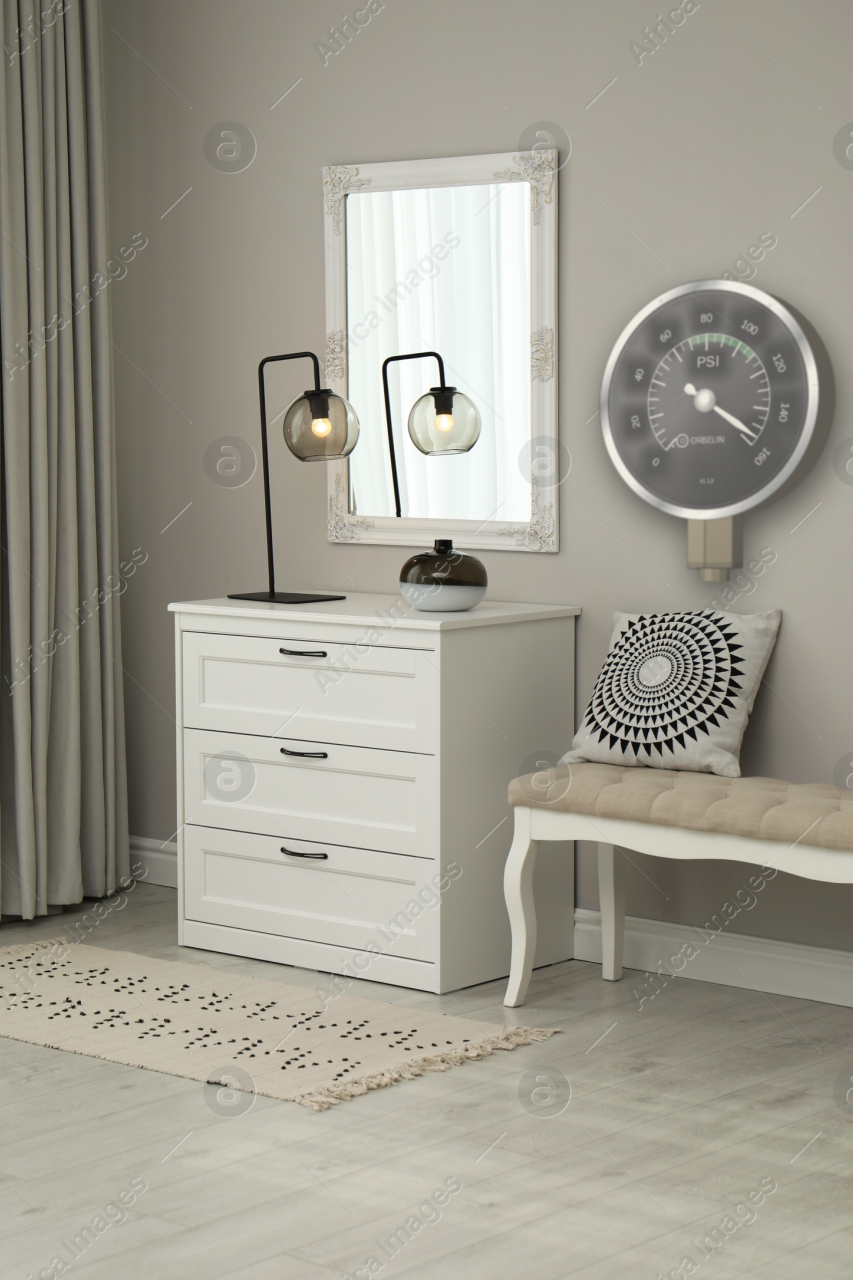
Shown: **155** psi
